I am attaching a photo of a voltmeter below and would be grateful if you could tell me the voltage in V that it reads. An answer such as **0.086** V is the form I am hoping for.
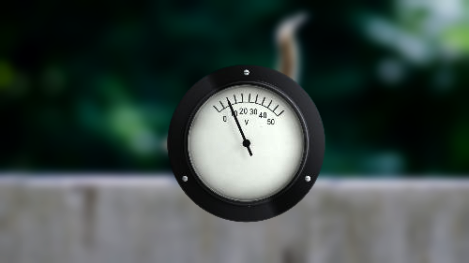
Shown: **10** V
